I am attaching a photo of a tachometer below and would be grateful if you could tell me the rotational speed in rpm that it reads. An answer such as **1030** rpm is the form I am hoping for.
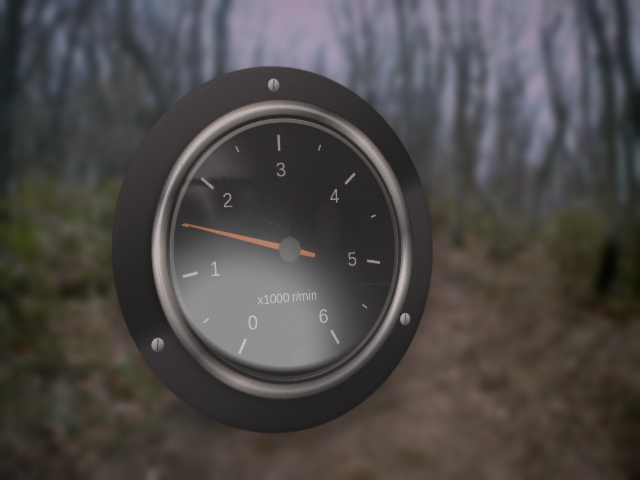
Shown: **1500** rpm
